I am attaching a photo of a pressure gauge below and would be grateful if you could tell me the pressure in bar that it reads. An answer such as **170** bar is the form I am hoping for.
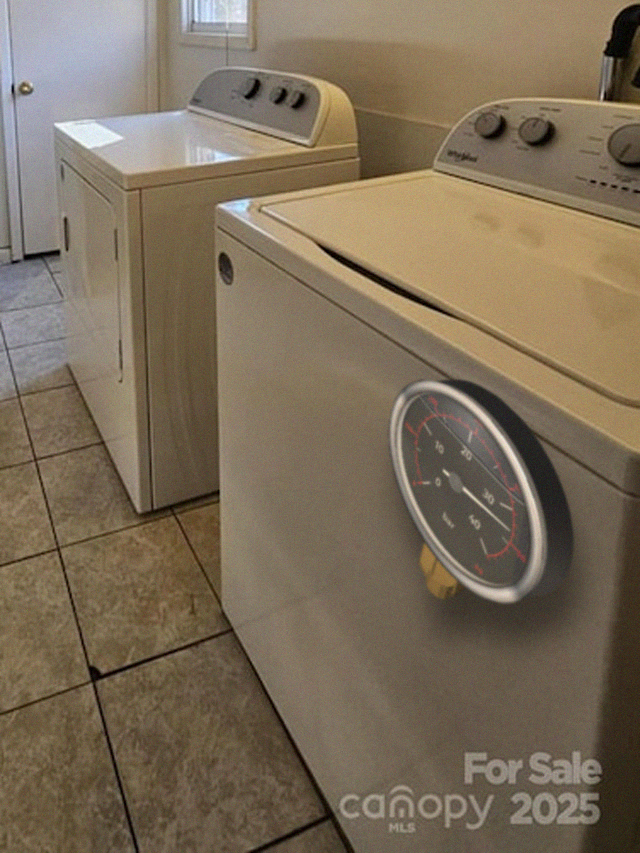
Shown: **32.5** bar
